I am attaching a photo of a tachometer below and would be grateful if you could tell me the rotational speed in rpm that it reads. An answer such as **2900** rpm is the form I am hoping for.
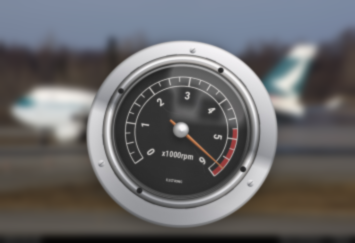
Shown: **5750** rpm
